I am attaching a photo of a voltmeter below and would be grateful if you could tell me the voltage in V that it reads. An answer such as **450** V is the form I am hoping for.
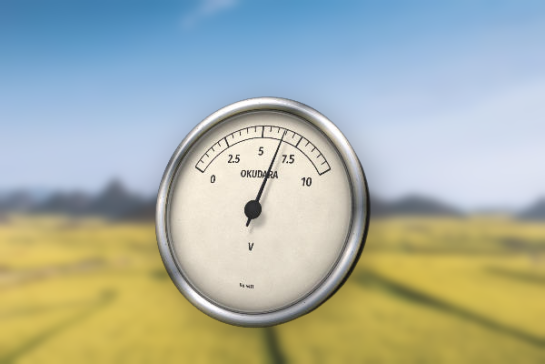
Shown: **6.5** V
